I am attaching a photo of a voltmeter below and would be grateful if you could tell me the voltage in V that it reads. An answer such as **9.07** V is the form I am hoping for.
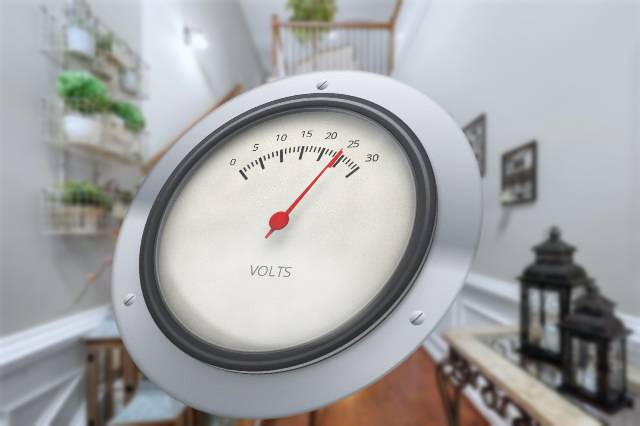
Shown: **25** V
